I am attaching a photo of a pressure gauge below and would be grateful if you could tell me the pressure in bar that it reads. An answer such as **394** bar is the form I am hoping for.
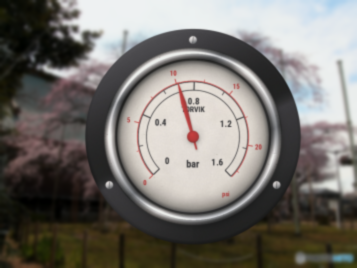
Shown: **0.7** bar
